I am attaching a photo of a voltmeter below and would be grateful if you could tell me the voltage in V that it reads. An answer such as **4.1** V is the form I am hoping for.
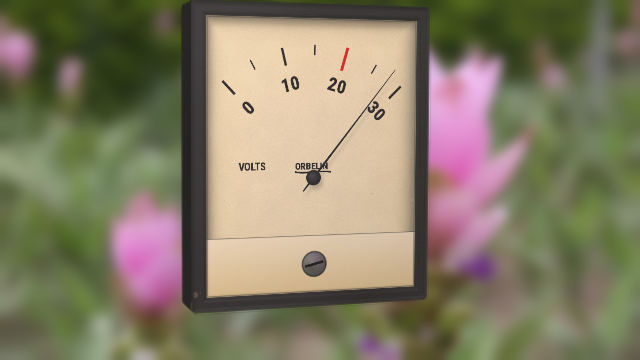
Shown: **27.5** V
